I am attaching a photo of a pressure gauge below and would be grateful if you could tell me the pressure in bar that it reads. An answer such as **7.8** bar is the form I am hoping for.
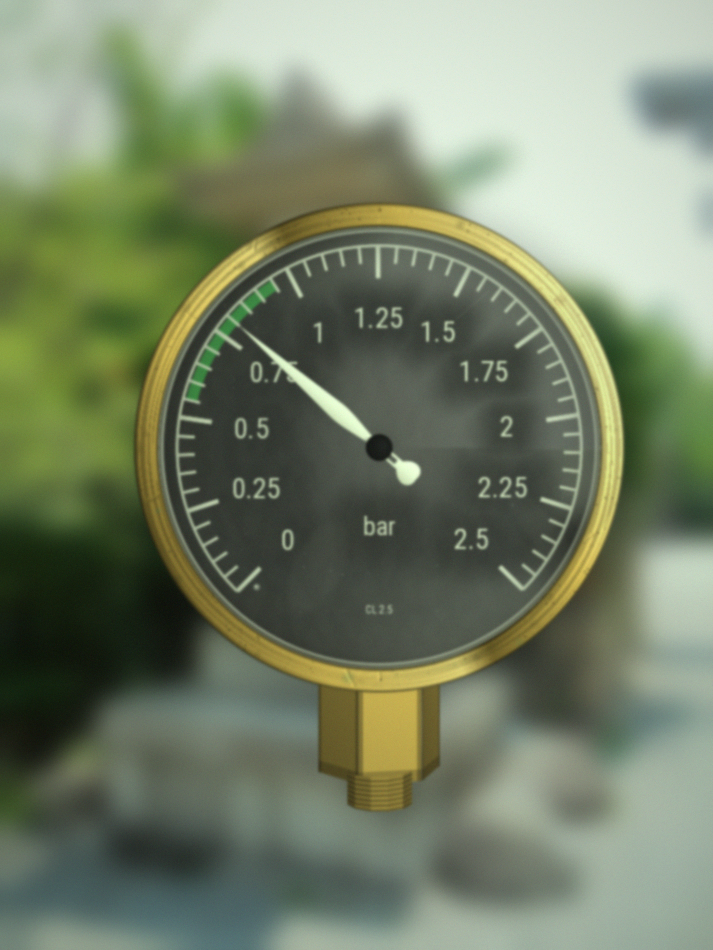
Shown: **0.8** bar
